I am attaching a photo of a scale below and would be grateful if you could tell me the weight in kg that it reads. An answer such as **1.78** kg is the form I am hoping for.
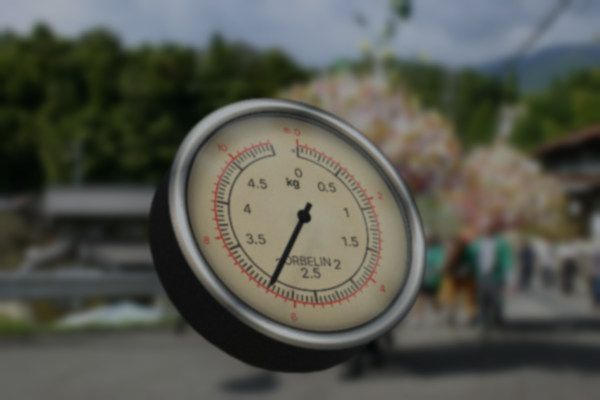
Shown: **3** kg
